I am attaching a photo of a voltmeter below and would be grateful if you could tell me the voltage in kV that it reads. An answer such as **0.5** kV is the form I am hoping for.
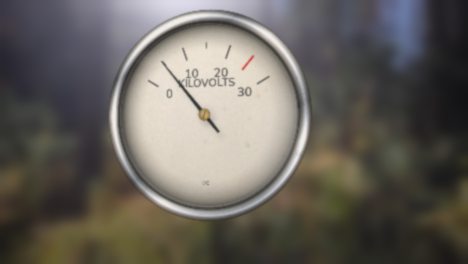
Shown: **5** kV
